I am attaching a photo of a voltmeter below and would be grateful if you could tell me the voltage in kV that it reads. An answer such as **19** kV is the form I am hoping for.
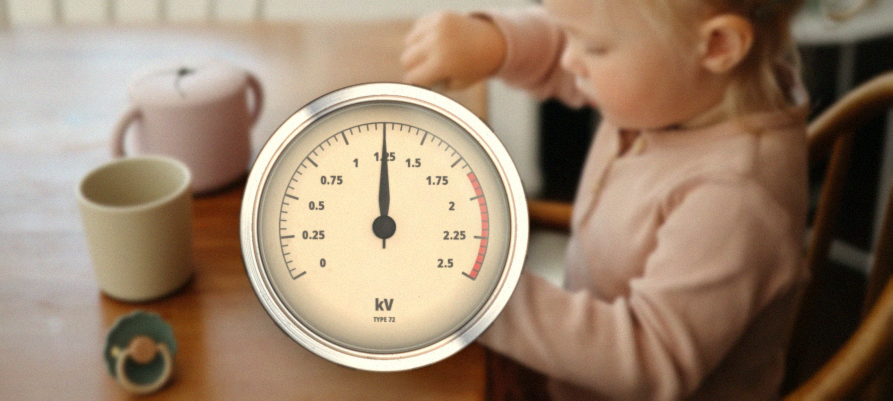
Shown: **1.25** kV
